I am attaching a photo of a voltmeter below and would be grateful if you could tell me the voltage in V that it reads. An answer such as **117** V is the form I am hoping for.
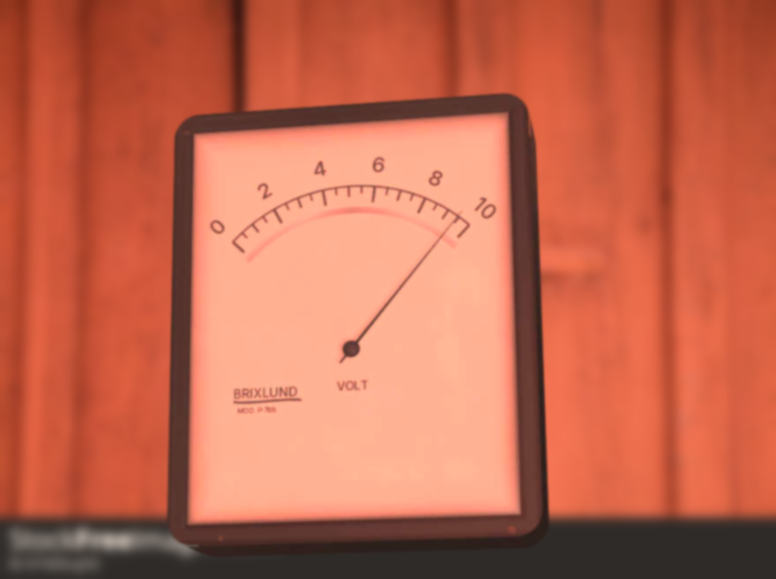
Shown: **9.5** V
